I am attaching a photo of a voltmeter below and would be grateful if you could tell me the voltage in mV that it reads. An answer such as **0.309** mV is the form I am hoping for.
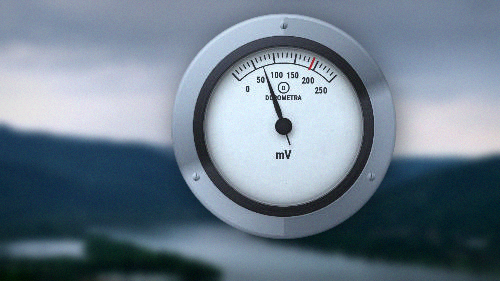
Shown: **70** mV
